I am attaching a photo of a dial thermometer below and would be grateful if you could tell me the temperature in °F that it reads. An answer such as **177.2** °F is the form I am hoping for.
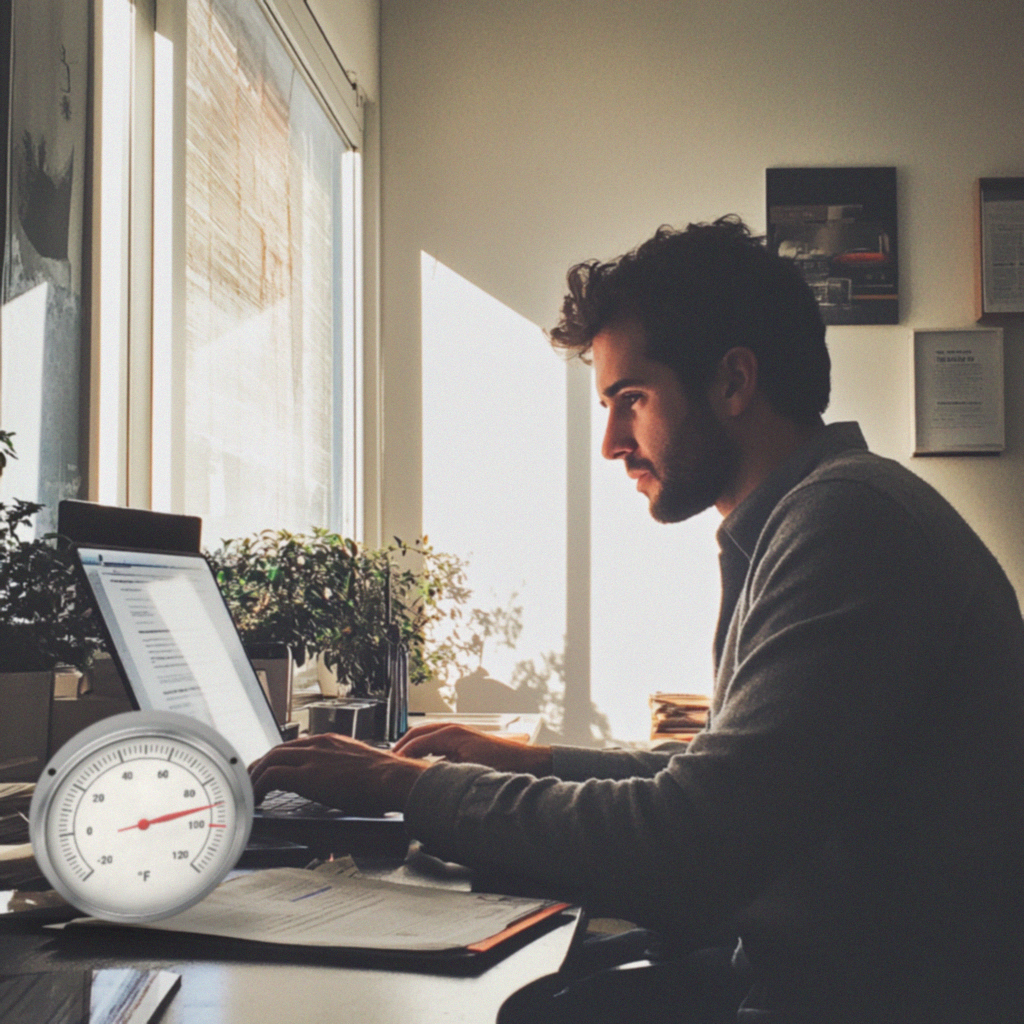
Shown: **90** °F
